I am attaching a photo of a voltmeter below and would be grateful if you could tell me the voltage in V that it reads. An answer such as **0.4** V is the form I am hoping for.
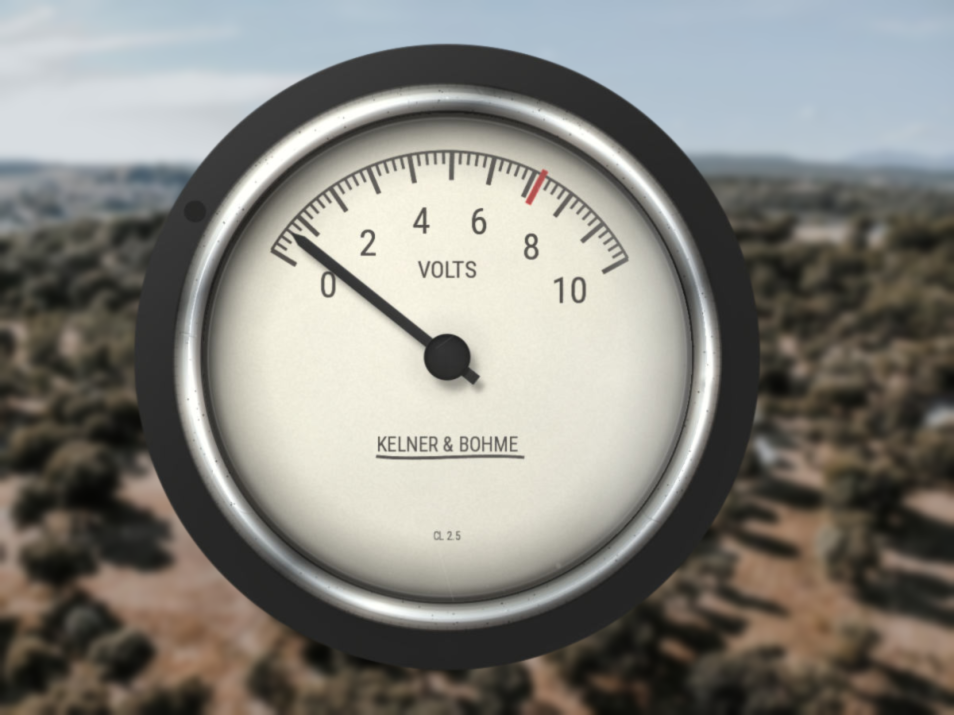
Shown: **0.6** V
